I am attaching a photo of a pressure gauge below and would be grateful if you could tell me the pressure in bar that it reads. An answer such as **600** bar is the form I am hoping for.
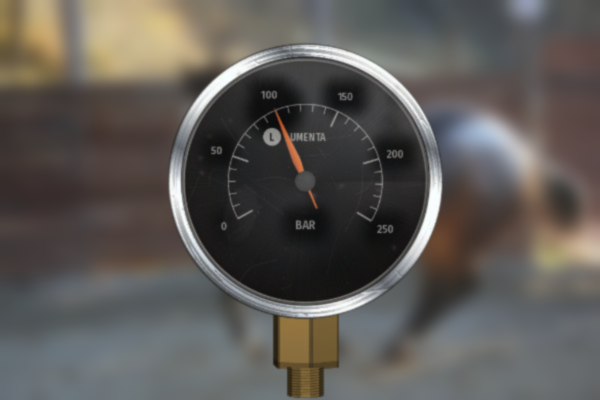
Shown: **100** bar
